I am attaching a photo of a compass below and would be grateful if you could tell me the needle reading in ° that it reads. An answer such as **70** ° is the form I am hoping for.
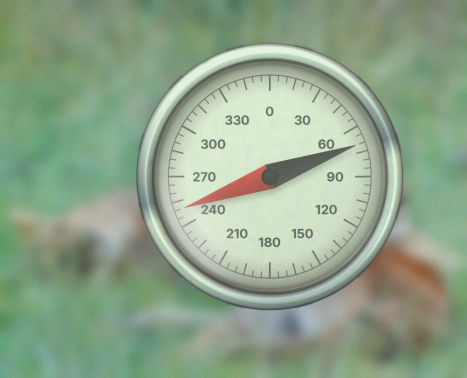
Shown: **250** °
